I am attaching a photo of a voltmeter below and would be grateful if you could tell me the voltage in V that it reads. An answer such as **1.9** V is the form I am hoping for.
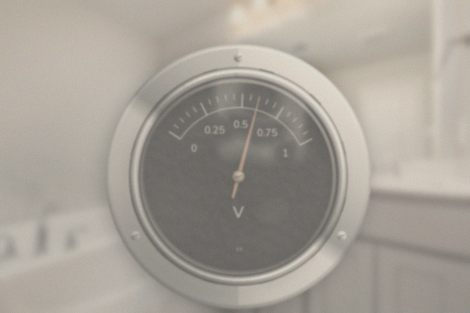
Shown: **0.6** V
